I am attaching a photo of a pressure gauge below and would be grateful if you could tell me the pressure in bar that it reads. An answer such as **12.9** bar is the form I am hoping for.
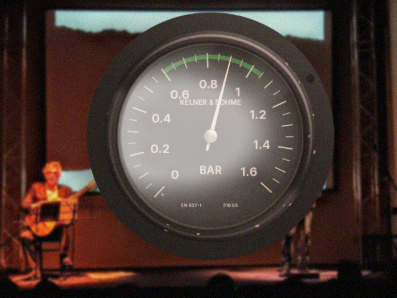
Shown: **0.9** bar
